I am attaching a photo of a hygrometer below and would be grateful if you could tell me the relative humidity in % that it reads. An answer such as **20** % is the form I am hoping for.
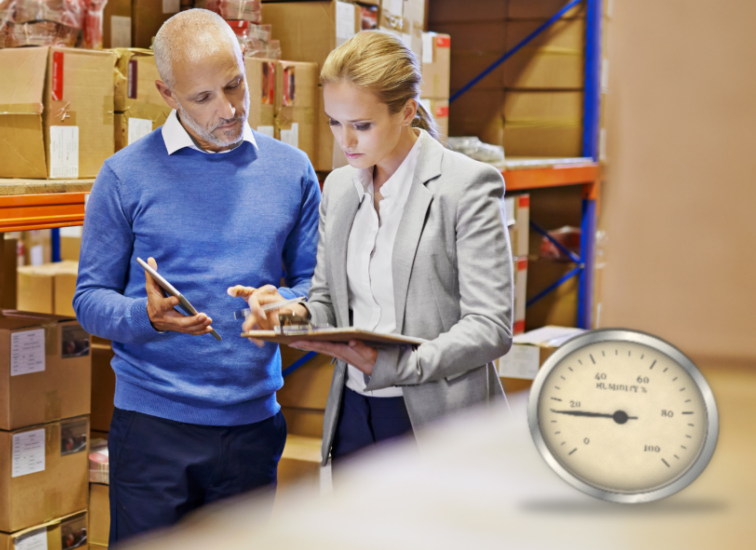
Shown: **16** %
